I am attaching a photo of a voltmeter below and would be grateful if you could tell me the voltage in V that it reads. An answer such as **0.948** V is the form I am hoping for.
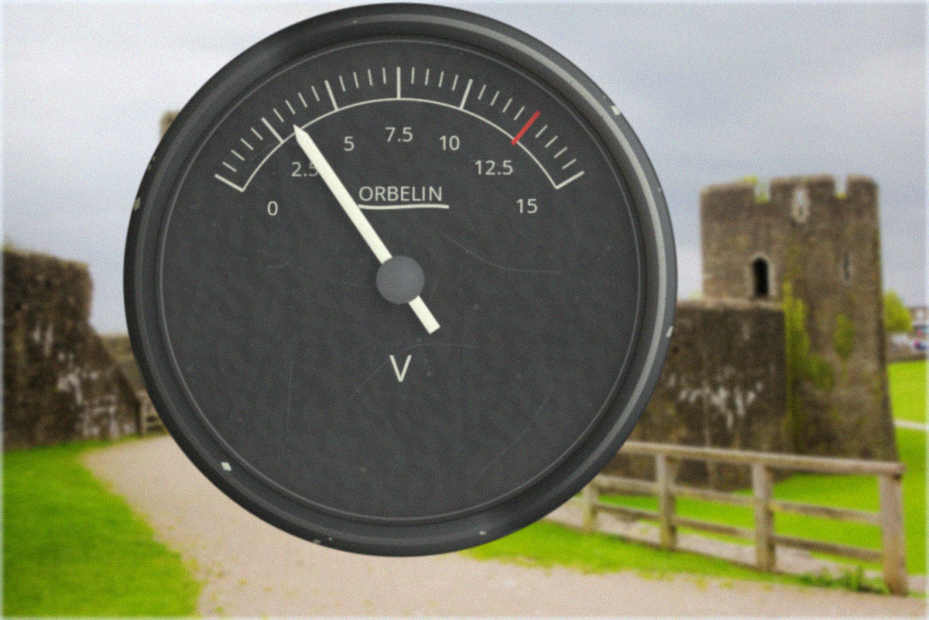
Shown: **3.25** V
